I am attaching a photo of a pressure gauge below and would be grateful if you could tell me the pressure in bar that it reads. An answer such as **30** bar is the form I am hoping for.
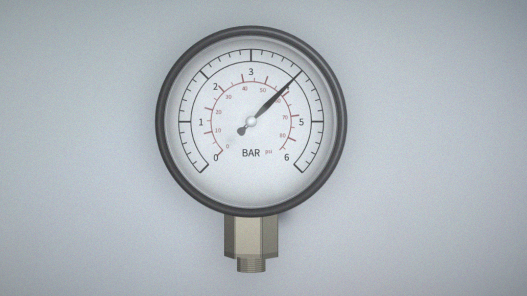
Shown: **4** bar
